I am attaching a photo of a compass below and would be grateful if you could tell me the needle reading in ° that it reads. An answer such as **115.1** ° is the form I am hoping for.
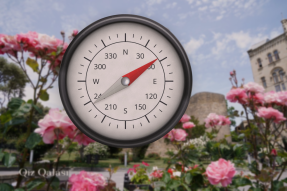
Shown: **55** °
